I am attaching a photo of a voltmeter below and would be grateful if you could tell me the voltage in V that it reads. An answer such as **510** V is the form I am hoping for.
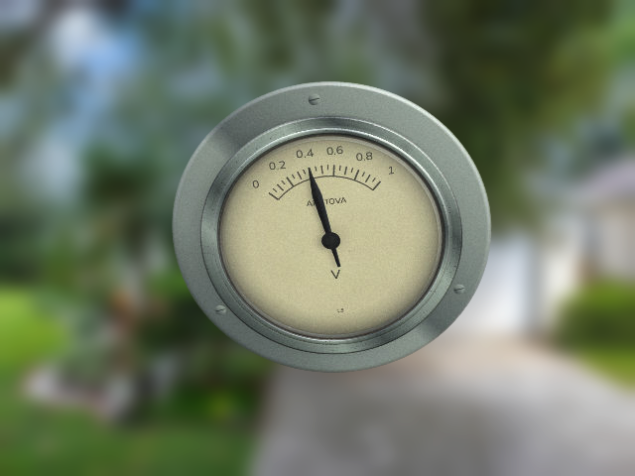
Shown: **0.4** V
